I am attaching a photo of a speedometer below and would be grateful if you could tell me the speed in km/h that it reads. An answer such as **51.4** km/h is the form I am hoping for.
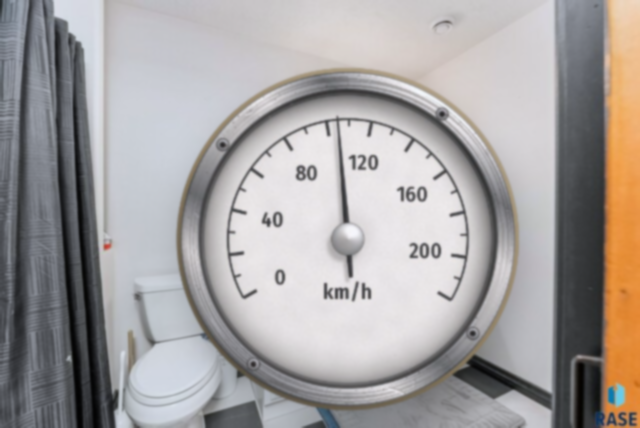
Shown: **105** km/h
